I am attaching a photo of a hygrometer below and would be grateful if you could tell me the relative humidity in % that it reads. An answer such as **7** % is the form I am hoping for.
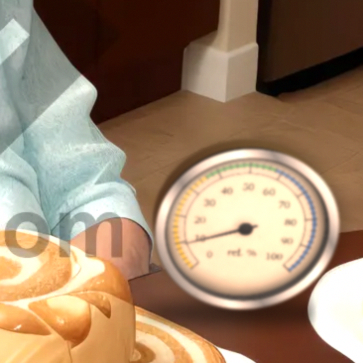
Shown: **10** %
